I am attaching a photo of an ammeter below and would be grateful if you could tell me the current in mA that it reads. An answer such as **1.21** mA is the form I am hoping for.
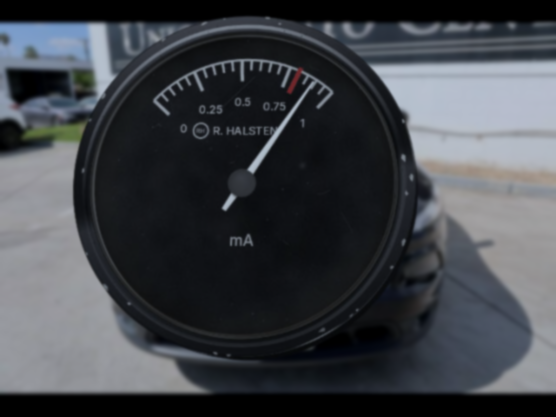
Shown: **0.9** mA
